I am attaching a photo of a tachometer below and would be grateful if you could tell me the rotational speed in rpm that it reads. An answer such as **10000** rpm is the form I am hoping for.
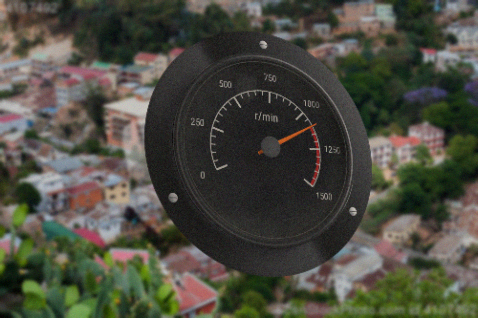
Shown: **1100** rpm
